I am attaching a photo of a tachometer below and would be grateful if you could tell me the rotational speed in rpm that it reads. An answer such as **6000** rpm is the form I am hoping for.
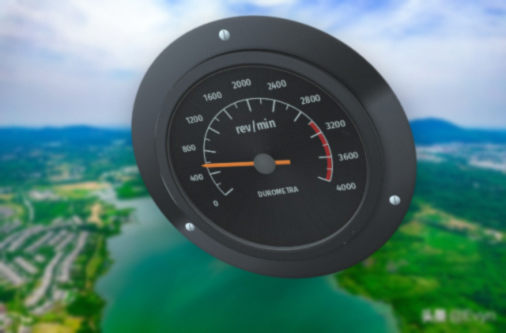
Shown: **600** rpm
